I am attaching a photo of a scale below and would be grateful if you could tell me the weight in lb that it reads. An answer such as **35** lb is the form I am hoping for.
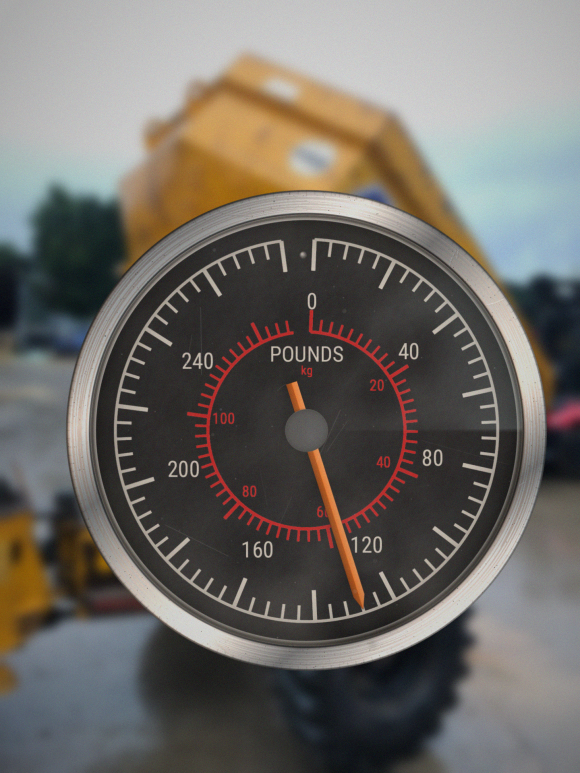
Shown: **128** lb
